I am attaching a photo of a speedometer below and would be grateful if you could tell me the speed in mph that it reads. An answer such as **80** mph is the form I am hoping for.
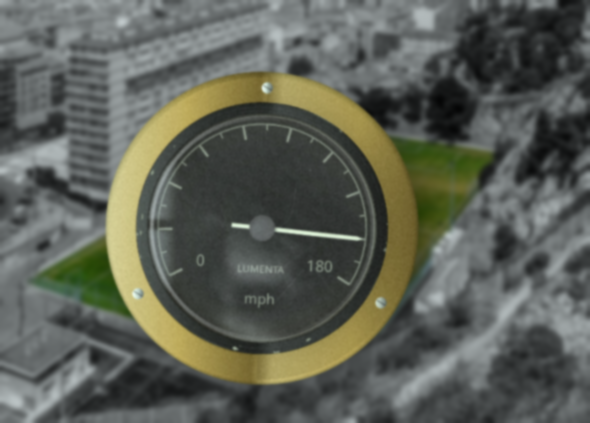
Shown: **160** mph
